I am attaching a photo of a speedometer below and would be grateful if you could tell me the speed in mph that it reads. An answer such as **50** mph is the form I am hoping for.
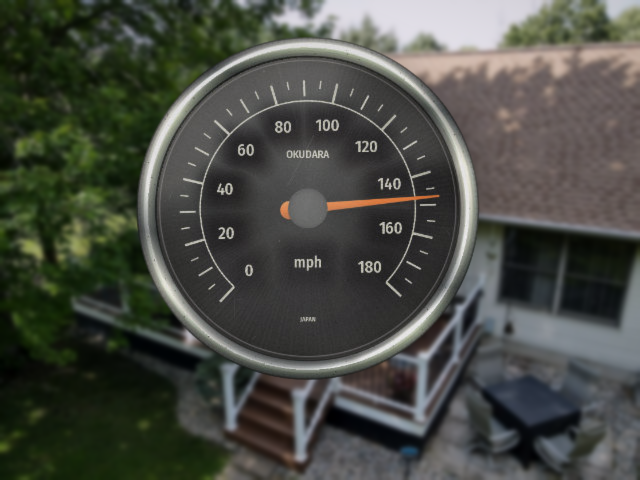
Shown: **147.5** mph
